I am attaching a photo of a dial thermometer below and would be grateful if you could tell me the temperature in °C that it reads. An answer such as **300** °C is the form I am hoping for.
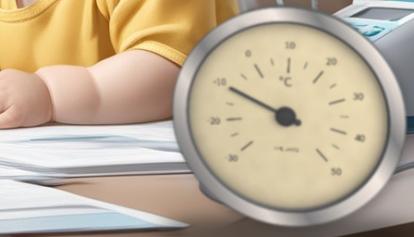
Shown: **-10** °C
